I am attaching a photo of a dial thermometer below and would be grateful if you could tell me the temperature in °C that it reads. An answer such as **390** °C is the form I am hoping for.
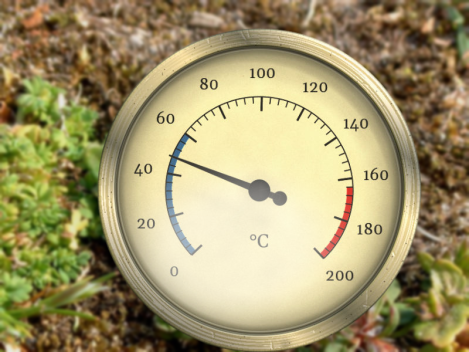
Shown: **48** °C
